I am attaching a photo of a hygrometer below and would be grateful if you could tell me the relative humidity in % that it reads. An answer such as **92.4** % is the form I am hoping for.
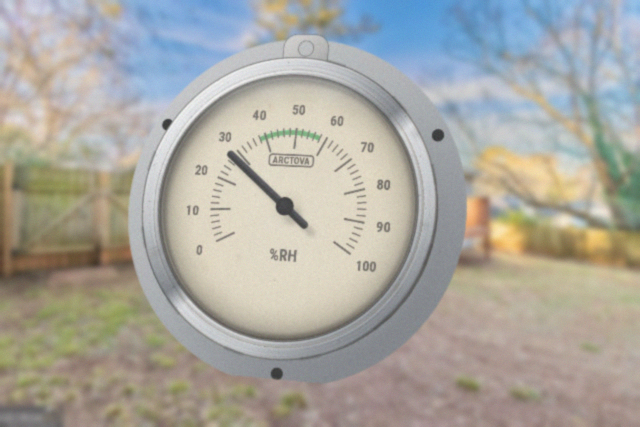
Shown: **28** %
